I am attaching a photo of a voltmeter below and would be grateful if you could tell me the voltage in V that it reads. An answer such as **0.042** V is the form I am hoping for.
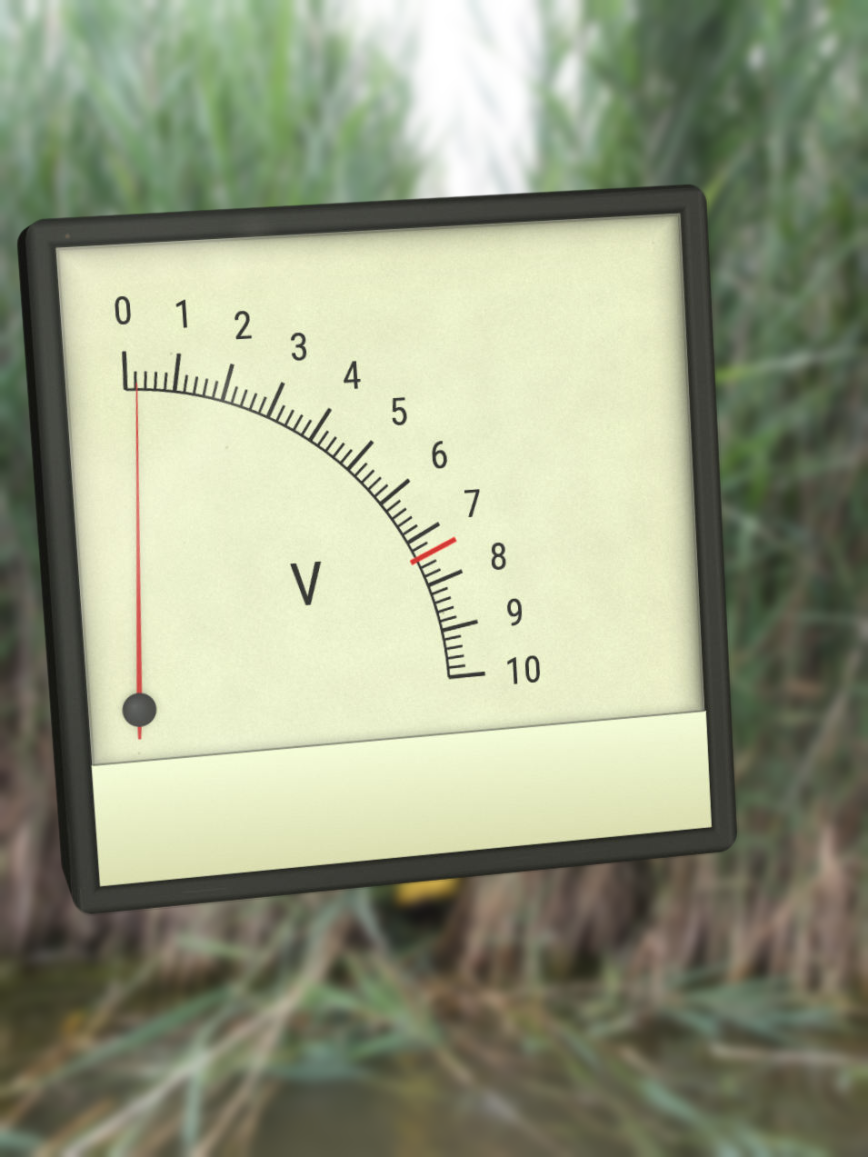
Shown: **0.2** V
